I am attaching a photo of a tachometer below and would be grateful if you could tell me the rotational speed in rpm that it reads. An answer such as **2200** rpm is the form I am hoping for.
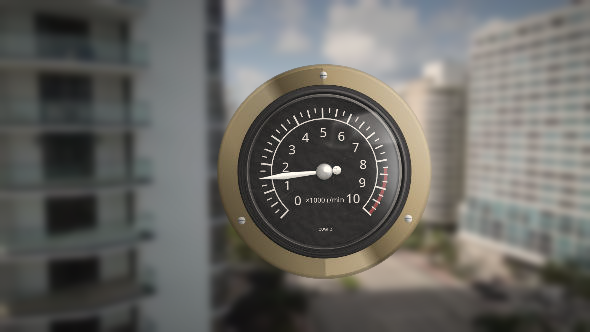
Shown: **1500** rpm
